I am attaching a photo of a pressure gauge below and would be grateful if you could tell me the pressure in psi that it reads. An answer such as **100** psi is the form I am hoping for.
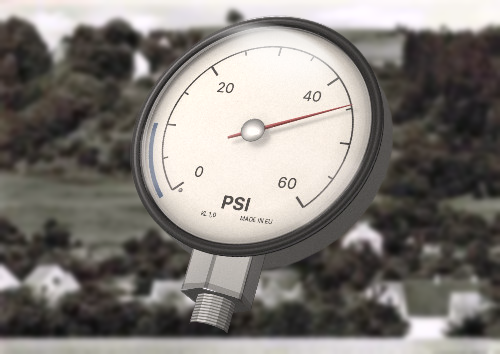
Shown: **45** psi
